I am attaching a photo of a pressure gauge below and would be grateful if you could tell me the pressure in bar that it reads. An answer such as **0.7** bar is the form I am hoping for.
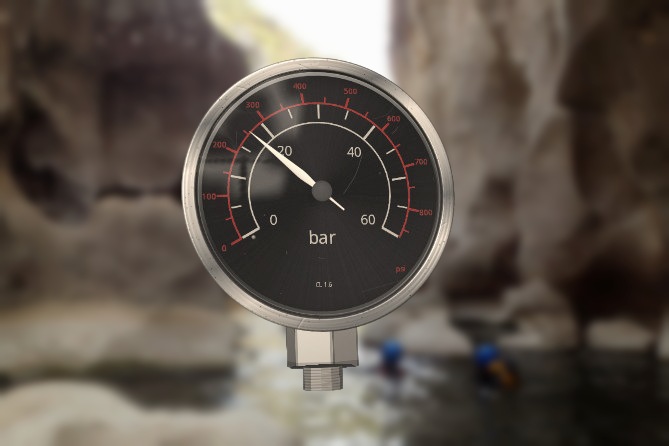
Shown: **17.5** bar
